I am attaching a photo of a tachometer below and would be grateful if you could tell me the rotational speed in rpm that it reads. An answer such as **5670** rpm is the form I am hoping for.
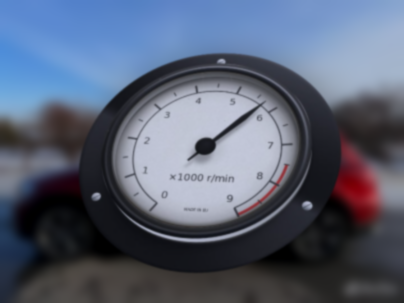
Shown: **5750** rpm
